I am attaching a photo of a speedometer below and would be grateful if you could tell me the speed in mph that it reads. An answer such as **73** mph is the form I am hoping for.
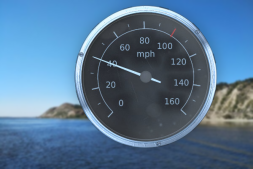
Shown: **40** mph
